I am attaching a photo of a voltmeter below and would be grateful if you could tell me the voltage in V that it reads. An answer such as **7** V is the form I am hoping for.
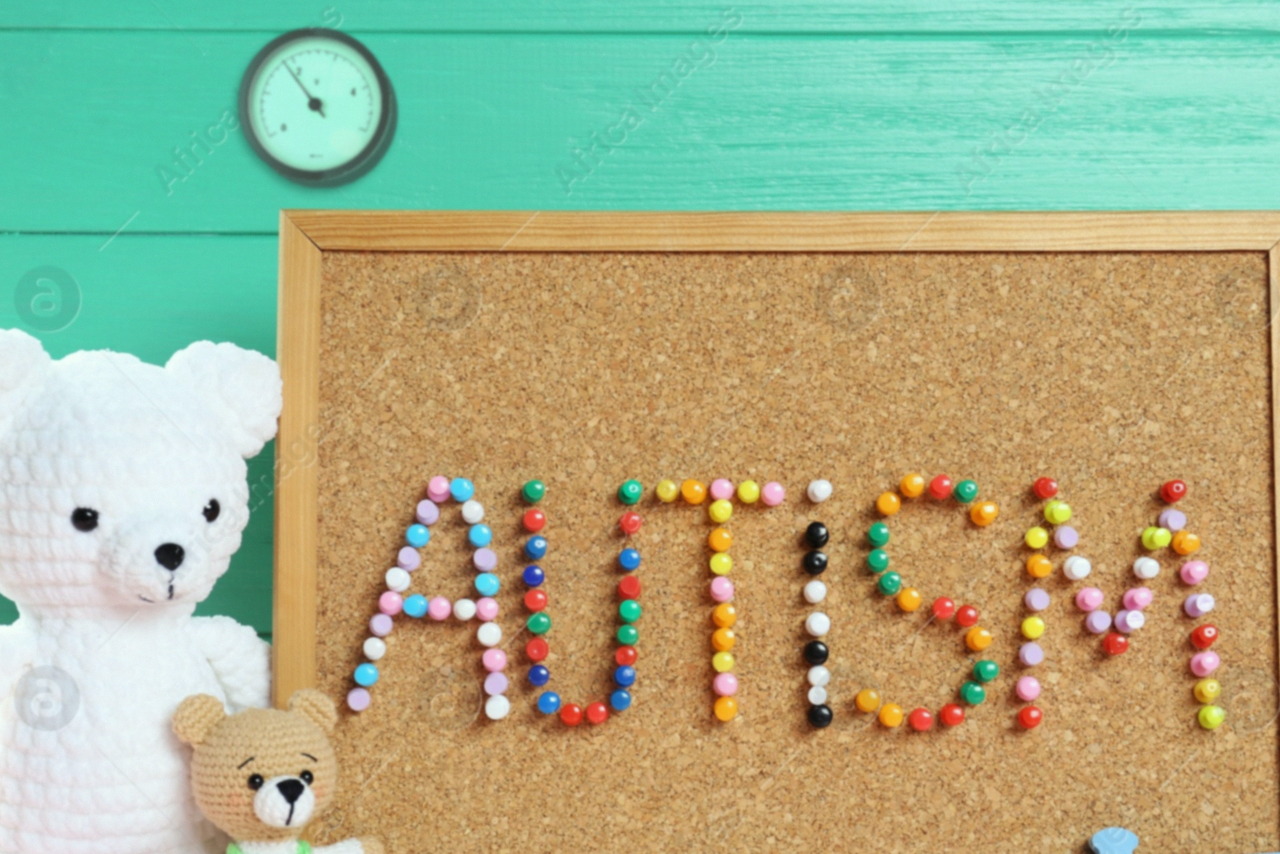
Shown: **1.8** V
